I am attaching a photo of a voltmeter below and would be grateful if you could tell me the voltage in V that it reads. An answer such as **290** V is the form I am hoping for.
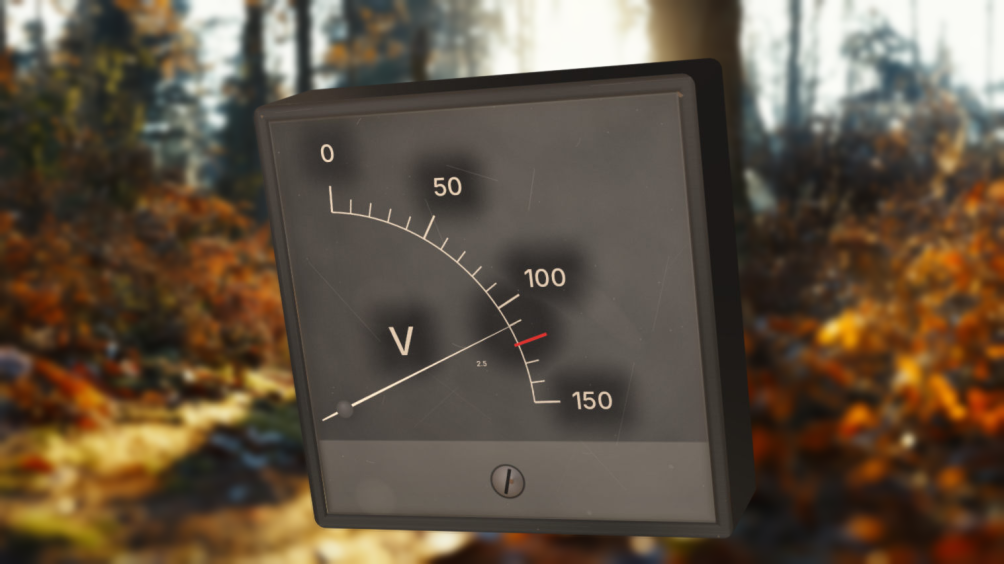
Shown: **110** V
